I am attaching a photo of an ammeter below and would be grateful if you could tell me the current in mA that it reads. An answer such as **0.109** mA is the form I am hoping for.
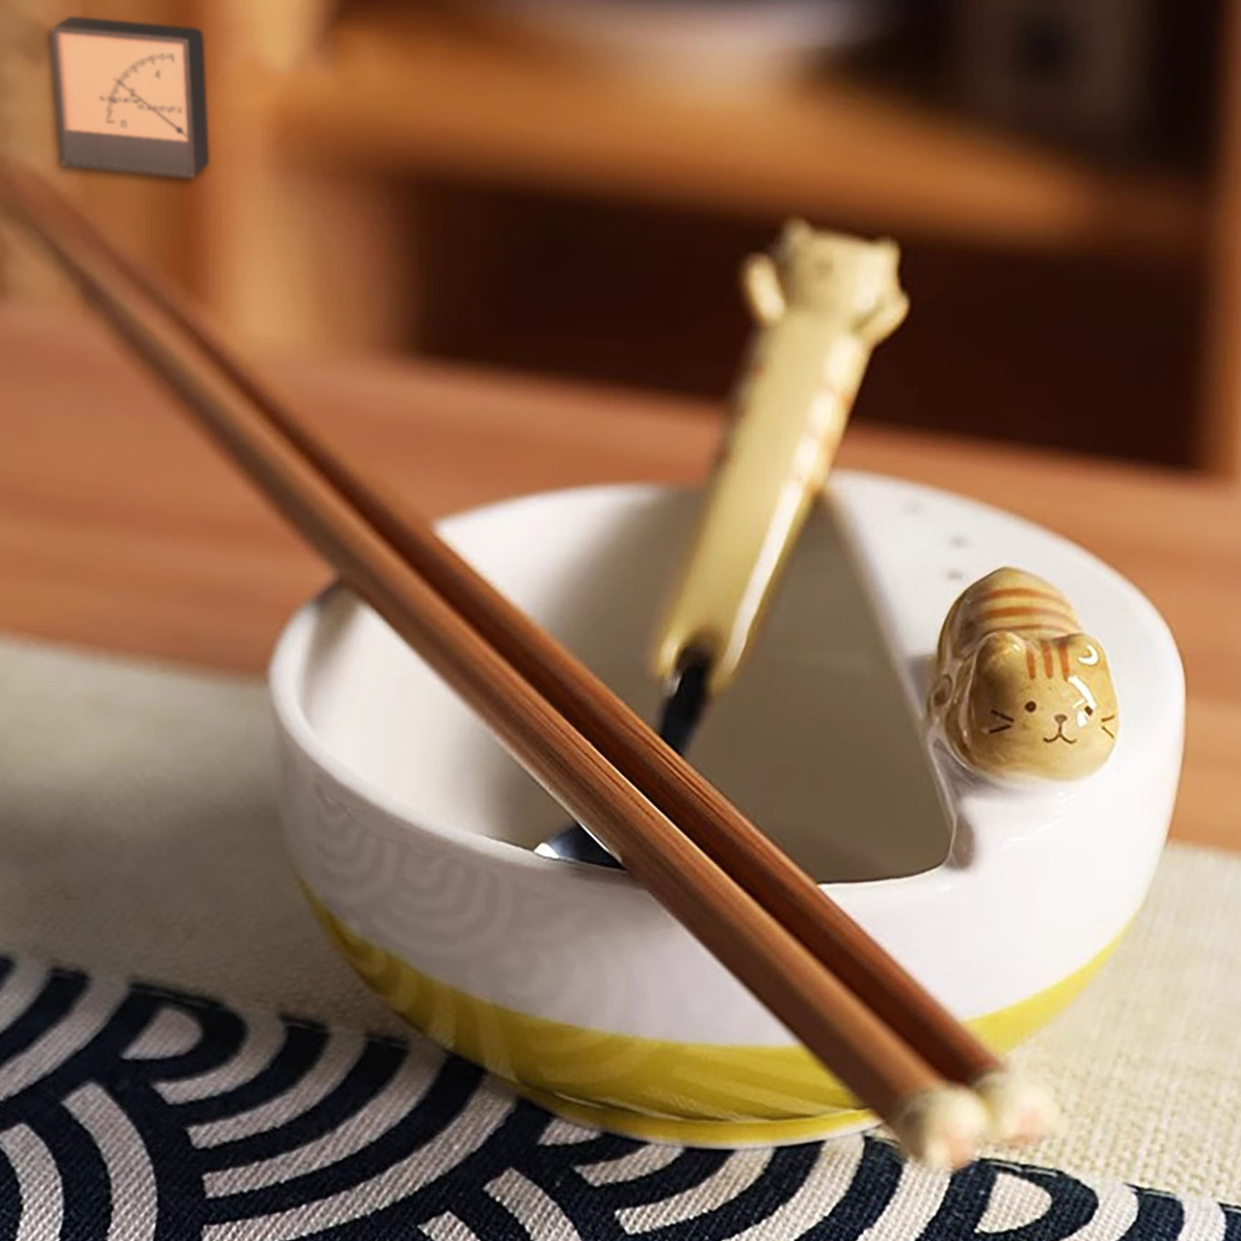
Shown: **2** mA
